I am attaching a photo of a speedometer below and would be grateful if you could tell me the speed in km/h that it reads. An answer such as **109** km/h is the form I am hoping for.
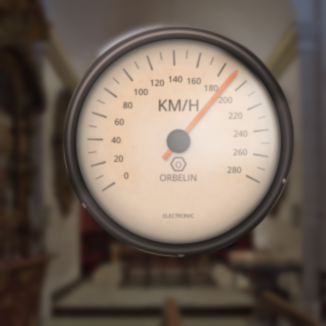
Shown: **190** km/h
